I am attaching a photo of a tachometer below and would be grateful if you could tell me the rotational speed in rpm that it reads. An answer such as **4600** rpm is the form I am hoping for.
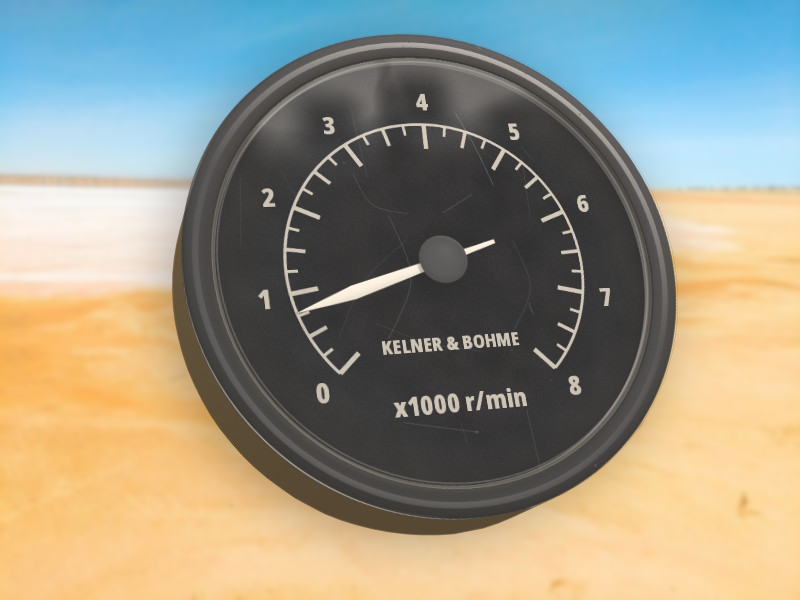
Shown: **750** rpm
